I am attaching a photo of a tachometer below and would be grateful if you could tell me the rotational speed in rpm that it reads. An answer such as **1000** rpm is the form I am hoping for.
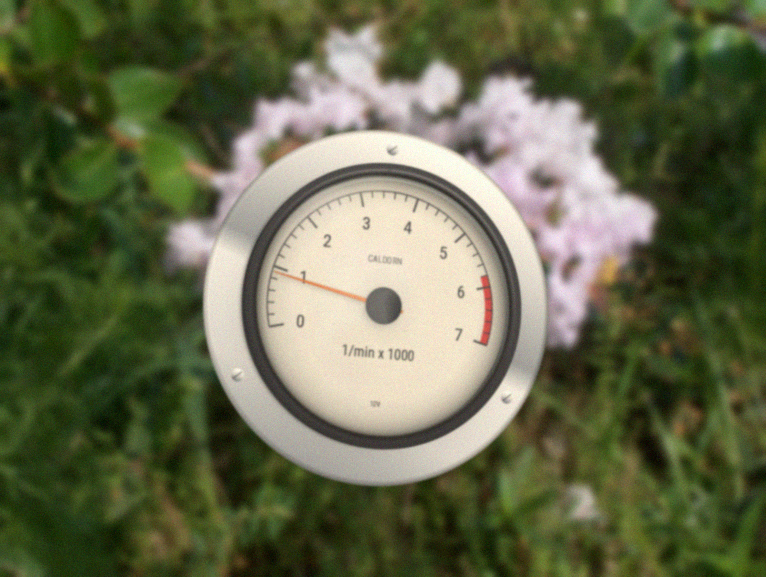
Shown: **900** rpm
